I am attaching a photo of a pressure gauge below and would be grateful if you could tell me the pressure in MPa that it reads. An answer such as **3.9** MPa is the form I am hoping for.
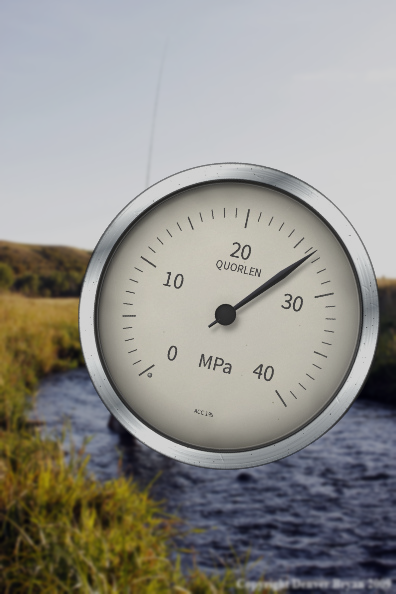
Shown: **26.5** MPa
